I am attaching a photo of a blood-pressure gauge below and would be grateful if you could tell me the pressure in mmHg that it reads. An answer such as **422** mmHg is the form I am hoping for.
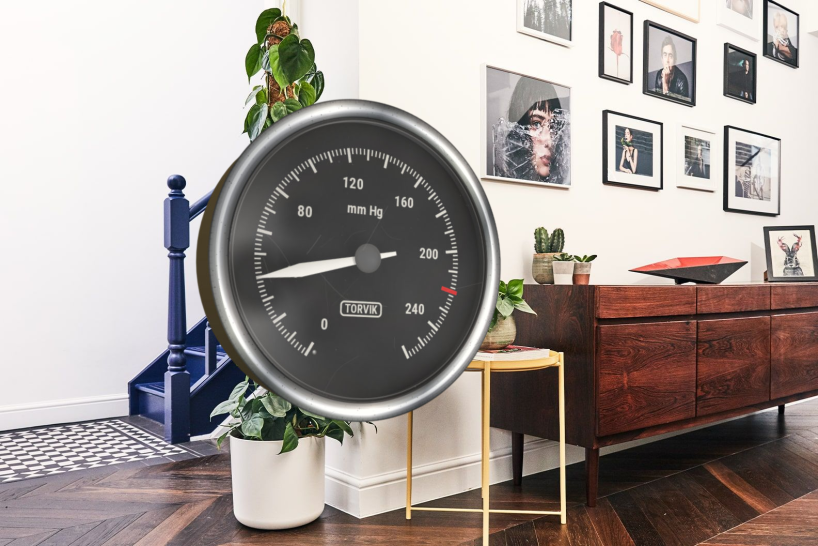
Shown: **40** mmHg
